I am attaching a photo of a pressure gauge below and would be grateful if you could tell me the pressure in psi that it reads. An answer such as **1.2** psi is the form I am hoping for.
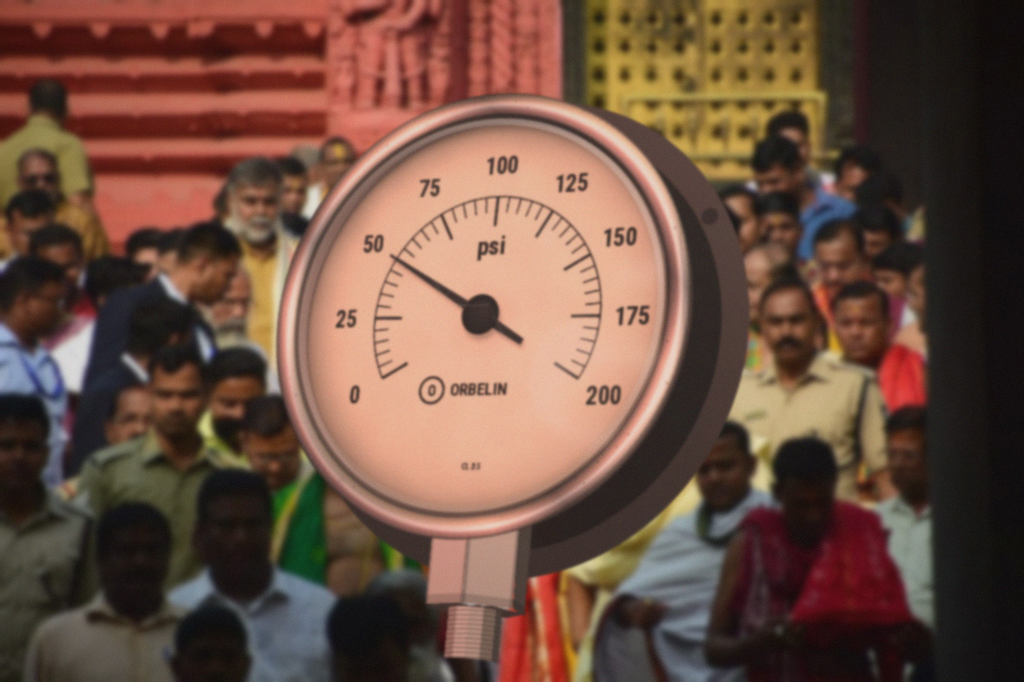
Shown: **50** psi
